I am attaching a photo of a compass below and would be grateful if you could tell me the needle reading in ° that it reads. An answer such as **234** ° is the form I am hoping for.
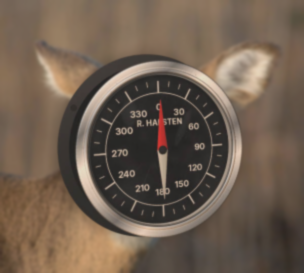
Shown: **0** °
